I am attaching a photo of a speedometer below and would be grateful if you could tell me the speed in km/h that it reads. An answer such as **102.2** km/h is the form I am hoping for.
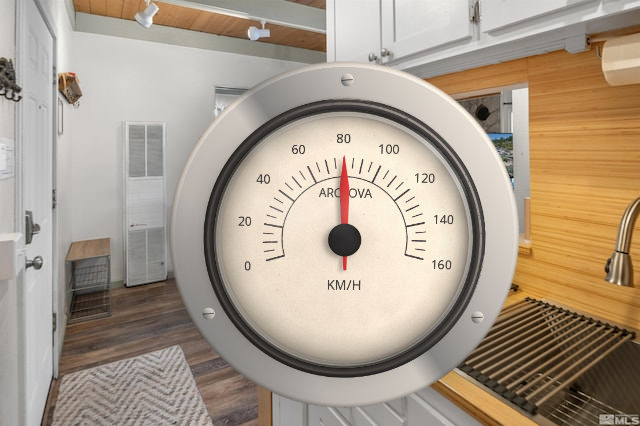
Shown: **80** km/h
